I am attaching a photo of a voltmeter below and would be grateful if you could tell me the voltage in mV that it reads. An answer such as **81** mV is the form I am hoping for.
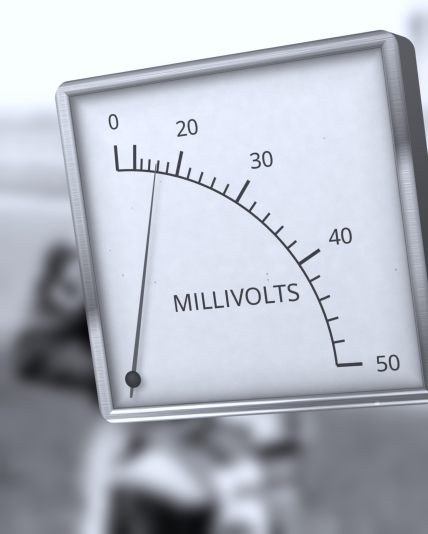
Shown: **16** mV
